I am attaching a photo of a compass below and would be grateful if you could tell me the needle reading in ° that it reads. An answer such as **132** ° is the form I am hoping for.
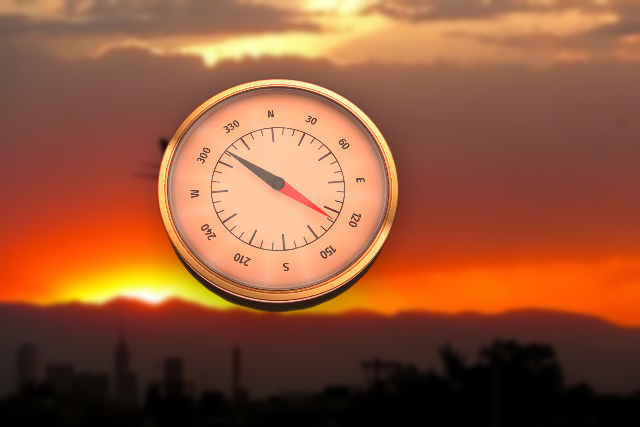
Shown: **130** °
